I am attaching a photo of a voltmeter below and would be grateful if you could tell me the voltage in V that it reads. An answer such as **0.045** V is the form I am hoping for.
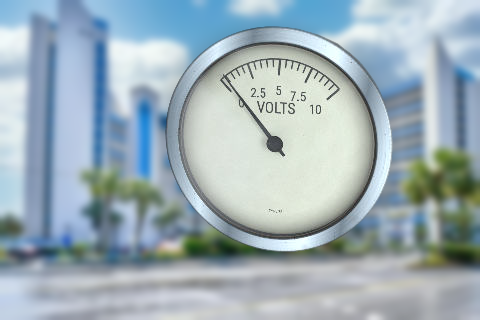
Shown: **0.5** V
